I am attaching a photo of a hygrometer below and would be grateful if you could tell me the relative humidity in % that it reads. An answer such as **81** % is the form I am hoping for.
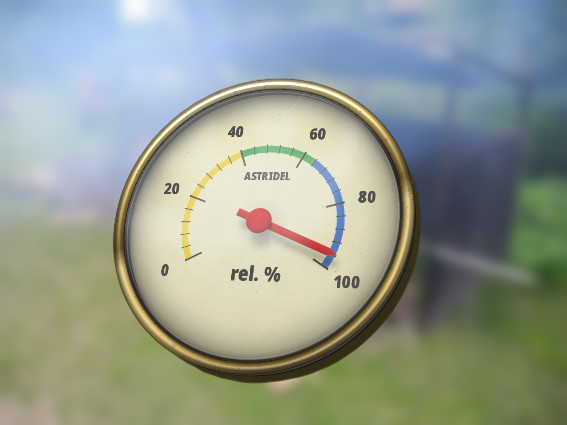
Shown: **96** %
